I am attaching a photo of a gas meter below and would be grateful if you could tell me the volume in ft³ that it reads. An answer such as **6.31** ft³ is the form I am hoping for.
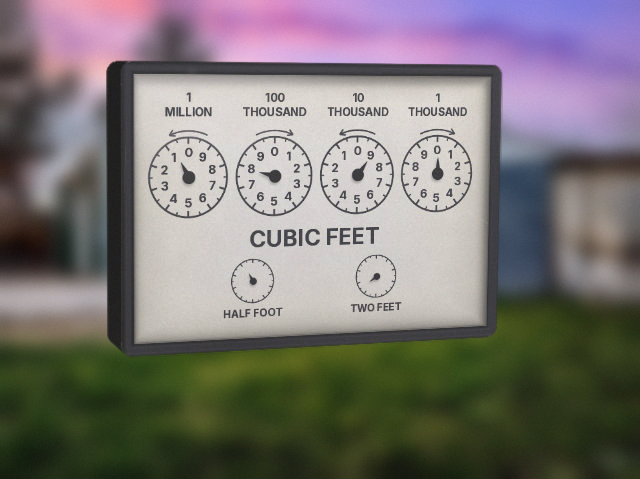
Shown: **79000** ft³
